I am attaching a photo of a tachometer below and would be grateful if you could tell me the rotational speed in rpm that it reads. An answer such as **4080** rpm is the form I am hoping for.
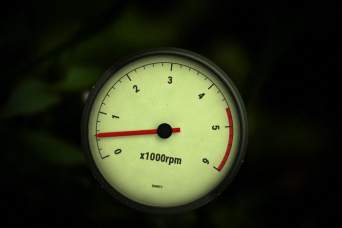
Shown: **500** rpm
